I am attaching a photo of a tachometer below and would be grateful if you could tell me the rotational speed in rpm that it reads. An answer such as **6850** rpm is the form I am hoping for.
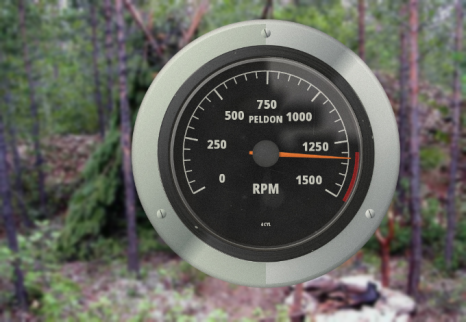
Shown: **1325** rpm
